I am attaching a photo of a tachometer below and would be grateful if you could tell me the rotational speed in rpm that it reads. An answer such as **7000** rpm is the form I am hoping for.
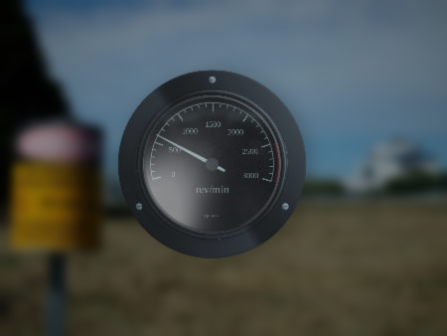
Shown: **600** rpm
